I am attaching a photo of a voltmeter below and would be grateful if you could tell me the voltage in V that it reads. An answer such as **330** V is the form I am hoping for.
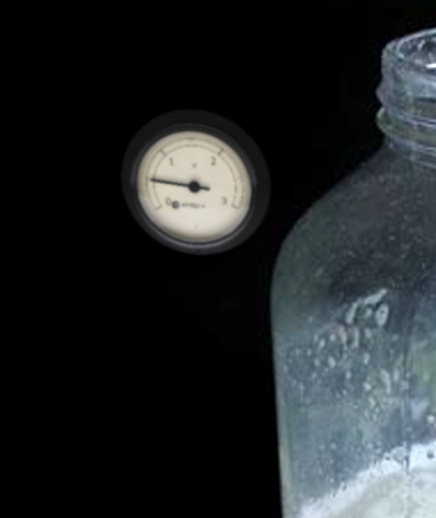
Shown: **0.5** V
